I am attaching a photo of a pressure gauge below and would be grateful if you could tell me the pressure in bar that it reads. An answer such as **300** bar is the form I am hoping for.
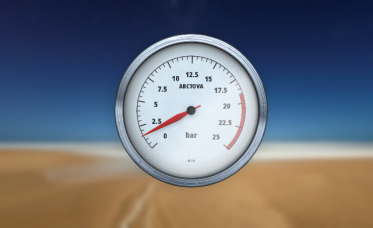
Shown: **1.5** bar
